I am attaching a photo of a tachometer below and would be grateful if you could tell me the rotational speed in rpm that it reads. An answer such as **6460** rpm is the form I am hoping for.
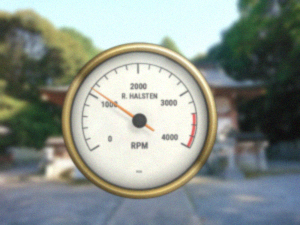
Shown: **1100** rpm
